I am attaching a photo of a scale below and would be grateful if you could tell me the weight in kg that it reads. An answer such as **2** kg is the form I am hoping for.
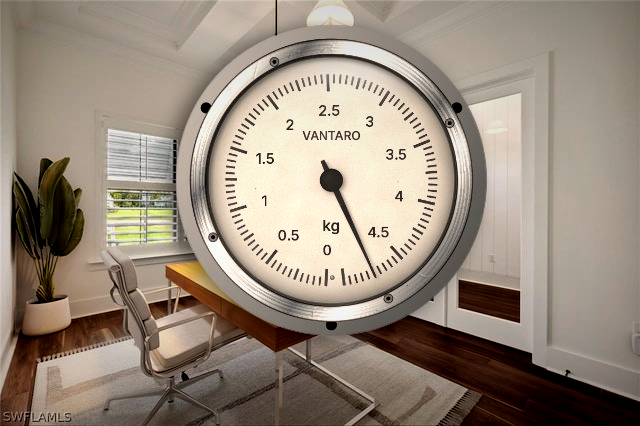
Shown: **4.75** kg
